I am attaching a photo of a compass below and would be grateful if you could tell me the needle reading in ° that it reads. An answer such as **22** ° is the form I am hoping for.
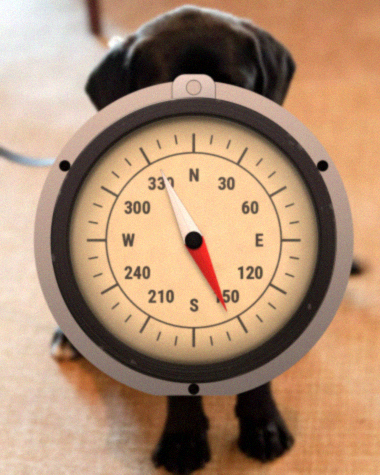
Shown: **155** °
